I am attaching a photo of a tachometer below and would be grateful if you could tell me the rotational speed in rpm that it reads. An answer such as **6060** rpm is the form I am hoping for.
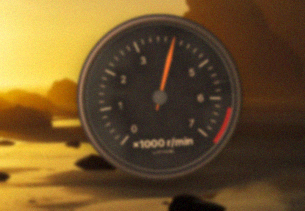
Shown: **4000** rpm
